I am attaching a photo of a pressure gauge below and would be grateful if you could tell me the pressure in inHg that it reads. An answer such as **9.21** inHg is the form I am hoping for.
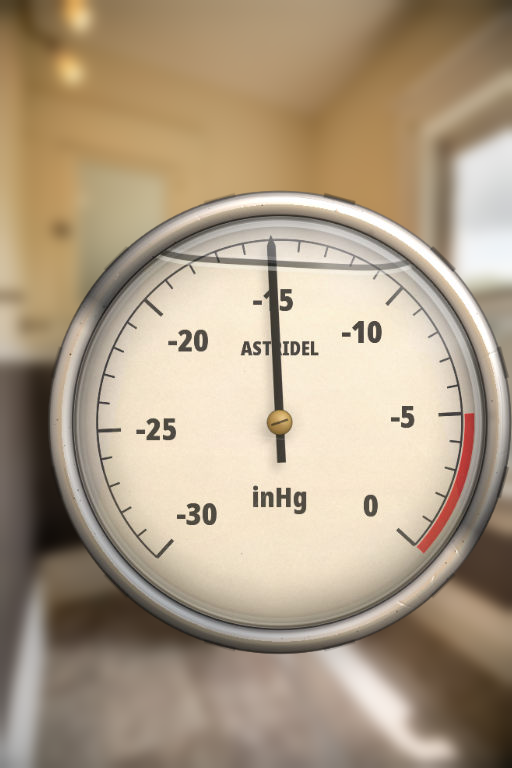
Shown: **-15** inHg
